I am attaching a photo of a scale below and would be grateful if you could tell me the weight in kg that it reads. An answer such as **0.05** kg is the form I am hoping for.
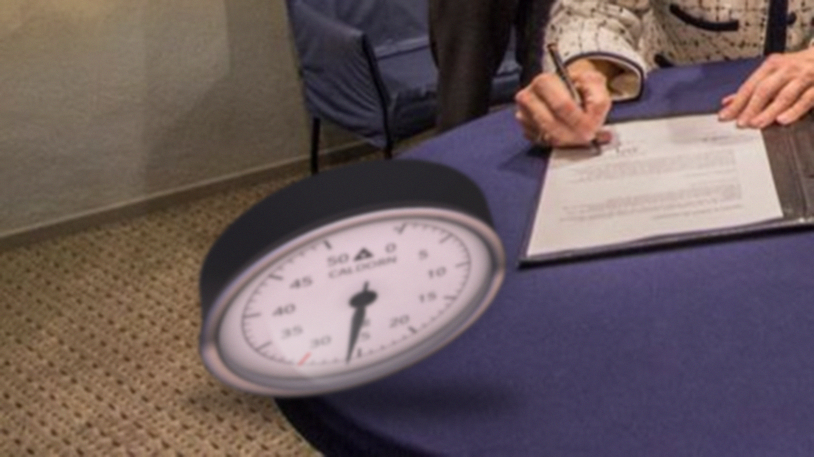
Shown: **26** kg
